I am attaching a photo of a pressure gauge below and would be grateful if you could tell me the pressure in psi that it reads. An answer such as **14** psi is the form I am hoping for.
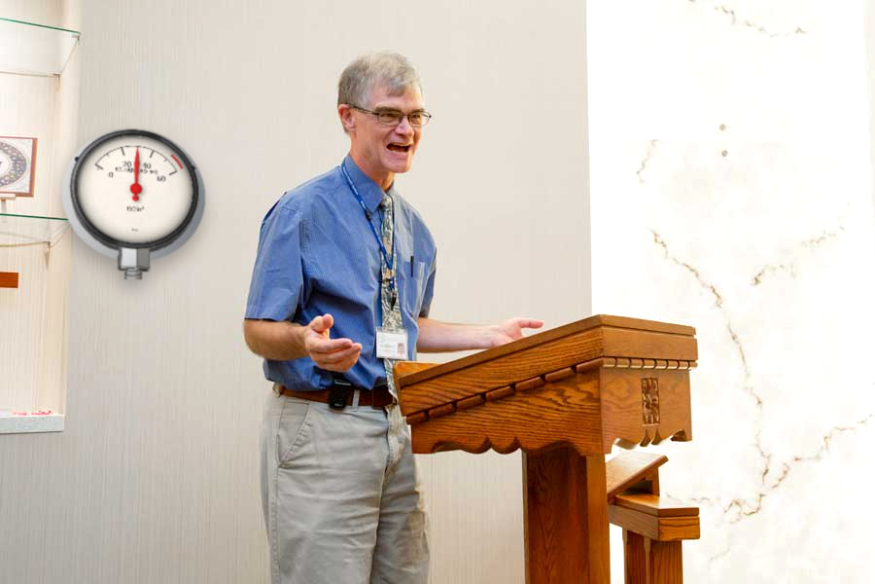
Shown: **30** psi
